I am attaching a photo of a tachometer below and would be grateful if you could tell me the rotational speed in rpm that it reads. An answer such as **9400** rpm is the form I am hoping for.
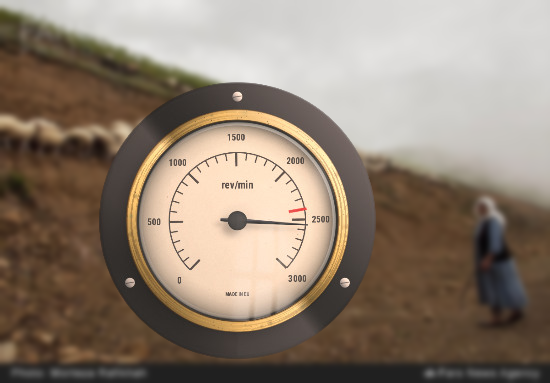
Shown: **2550** rpm
